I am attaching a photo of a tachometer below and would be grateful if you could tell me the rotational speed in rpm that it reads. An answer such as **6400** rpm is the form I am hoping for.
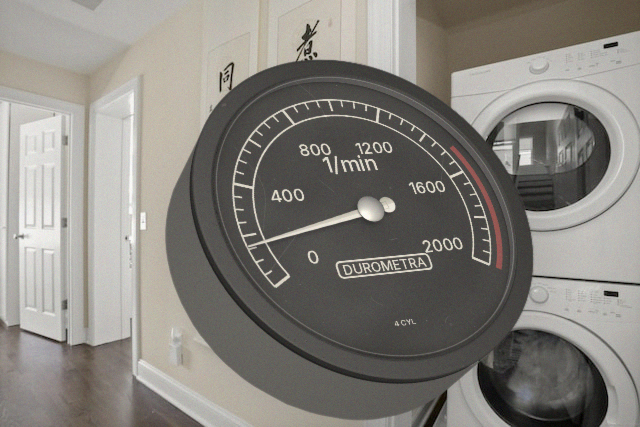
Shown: **150** rpm
